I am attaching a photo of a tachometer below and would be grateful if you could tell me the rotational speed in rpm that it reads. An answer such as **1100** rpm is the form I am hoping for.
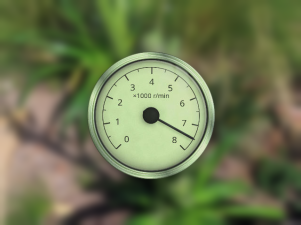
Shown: **7500** rpm
